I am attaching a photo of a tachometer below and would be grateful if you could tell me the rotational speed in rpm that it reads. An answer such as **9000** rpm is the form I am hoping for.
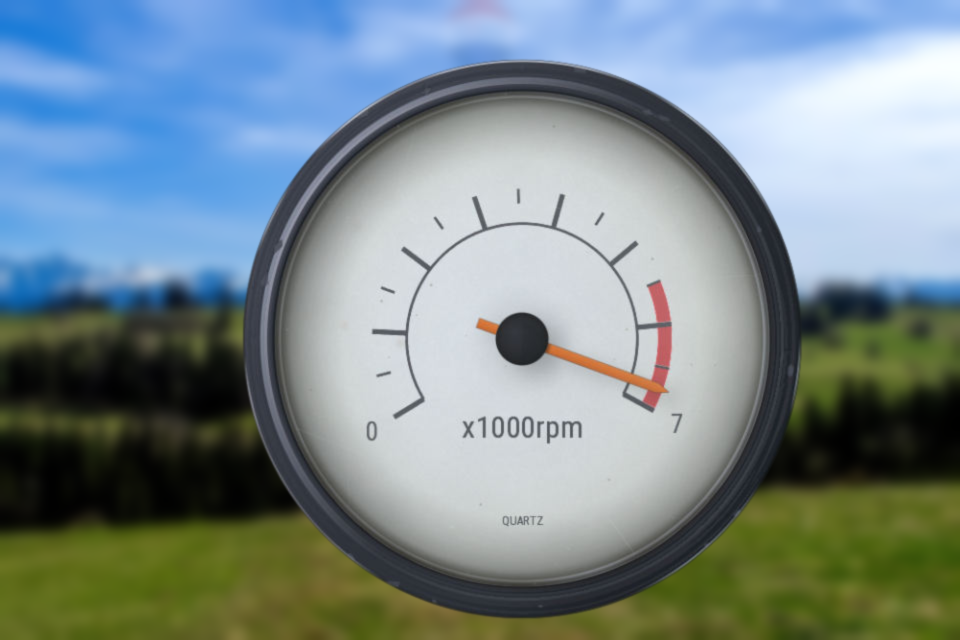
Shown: **6750** rpm
